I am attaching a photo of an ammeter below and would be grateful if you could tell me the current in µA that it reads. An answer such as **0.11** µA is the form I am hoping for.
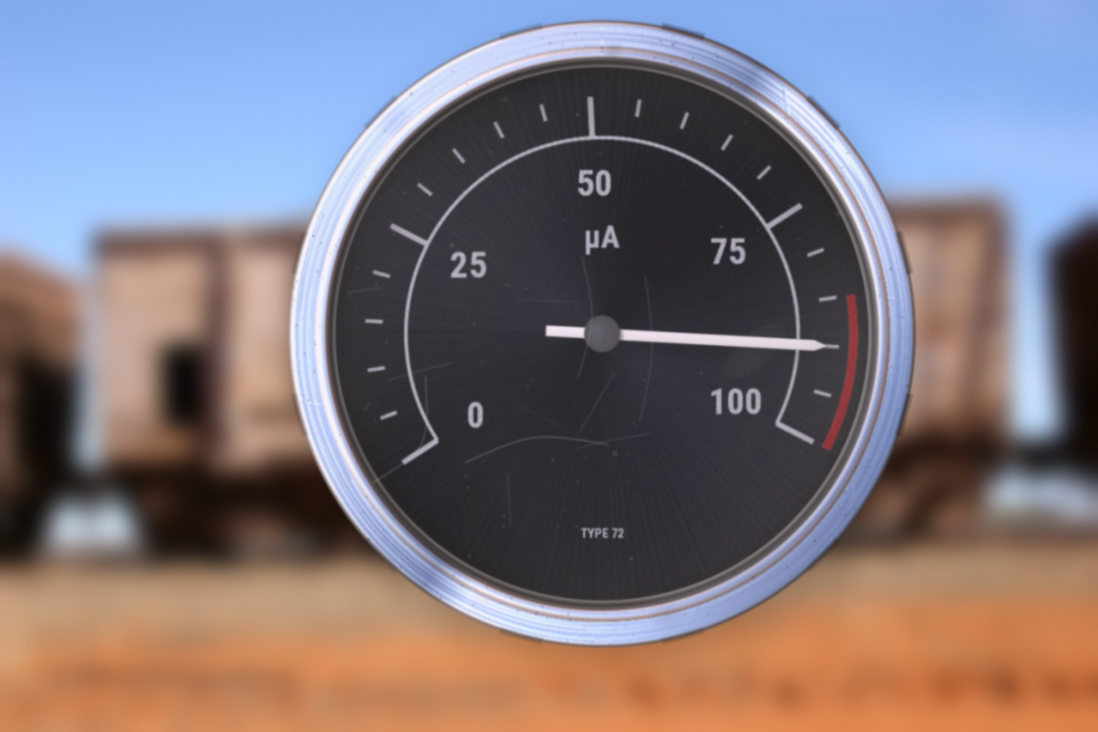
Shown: **90** µA
